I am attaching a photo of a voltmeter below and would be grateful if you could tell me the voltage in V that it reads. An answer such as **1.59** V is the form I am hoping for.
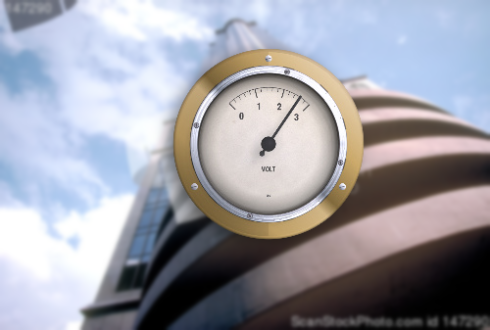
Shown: **2.6** V
